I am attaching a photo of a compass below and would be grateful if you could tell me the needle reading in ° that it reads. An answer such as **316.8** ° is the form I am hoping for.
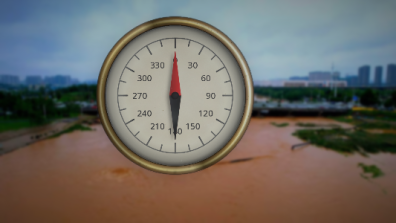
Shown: **0** °
